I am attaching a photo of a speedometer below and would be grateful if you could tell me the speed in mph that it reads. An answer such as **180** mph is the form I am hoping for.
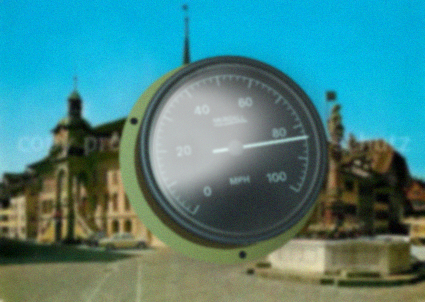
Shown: **84** mph
